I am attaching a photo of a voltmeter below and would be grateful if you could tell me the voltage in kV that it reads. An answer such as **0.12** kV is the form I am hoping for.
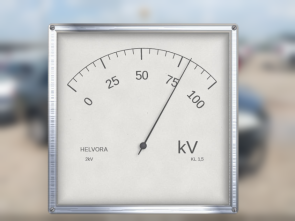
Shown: **80** kV
